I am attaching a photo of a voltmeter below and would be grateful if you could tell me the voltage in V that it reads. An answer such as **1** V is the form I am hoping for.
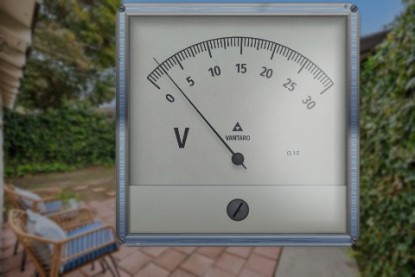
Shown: **2.5** V
